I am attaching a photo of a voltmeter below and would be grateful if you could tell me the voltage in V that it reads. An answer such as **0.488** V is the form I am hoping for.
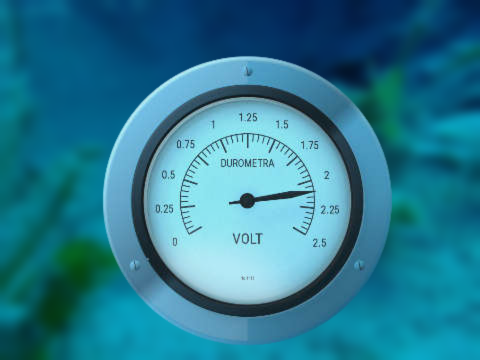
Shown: **2.1** V
